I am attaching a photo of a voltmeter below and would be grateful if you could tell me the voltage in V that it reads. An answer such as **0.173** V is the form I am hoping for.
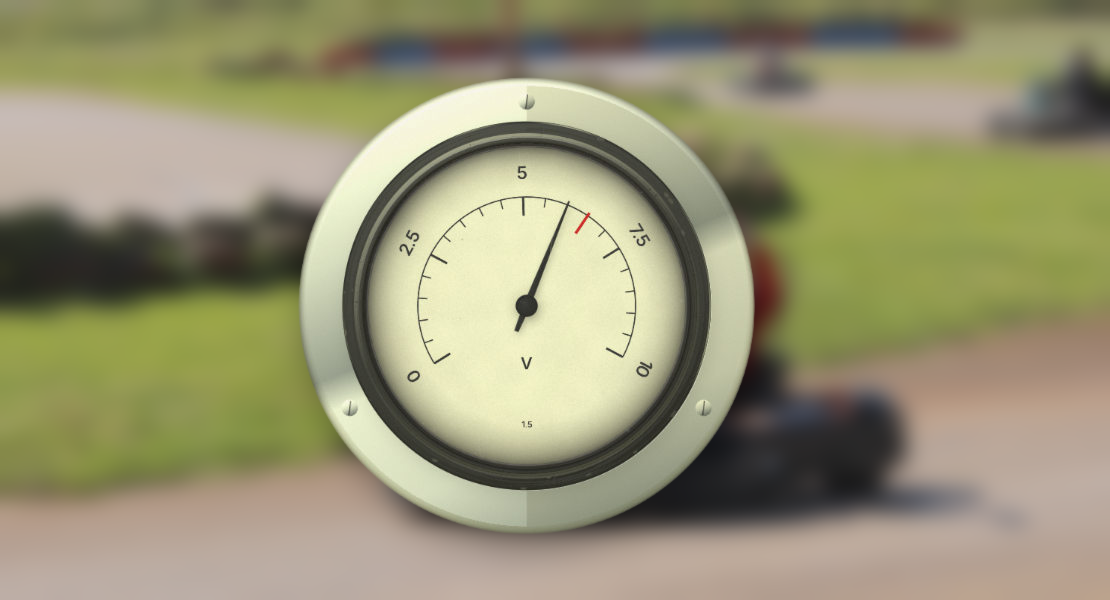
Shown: **6** V
